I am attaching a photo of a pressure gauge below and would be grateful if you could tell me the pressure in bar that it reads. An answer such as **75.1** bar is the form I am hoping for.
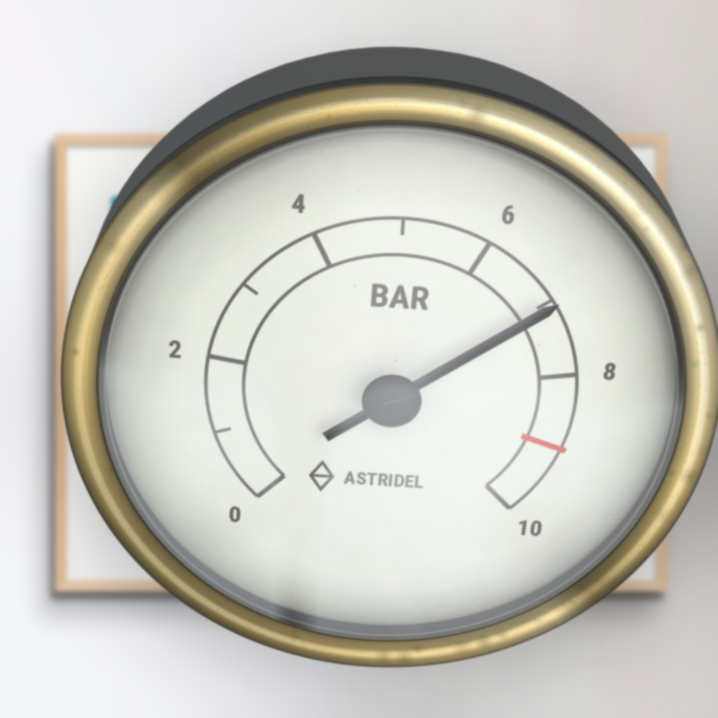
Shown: **7** bar
